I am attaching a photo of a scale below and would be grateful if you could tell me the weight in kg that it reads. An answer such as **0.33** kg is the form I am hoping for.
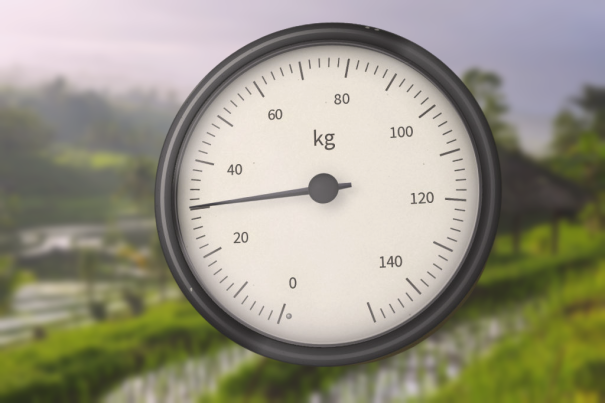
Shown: **30** kg
